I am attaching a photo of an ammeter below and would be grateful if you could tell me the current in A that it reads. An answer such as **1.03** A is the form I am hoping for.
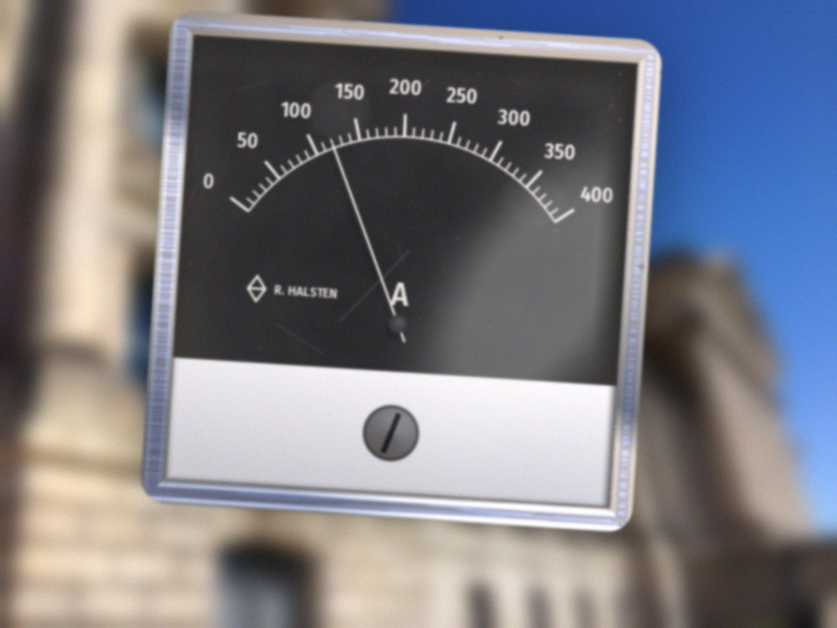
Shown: **120** A
